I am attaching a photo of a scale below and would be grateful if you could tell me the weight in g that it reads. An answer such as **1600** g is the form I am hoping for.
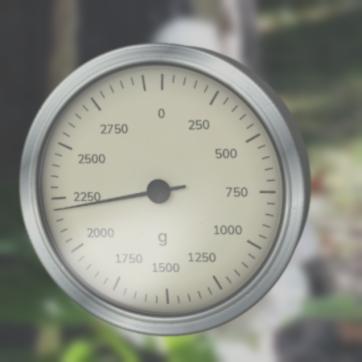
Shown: **2200** g
